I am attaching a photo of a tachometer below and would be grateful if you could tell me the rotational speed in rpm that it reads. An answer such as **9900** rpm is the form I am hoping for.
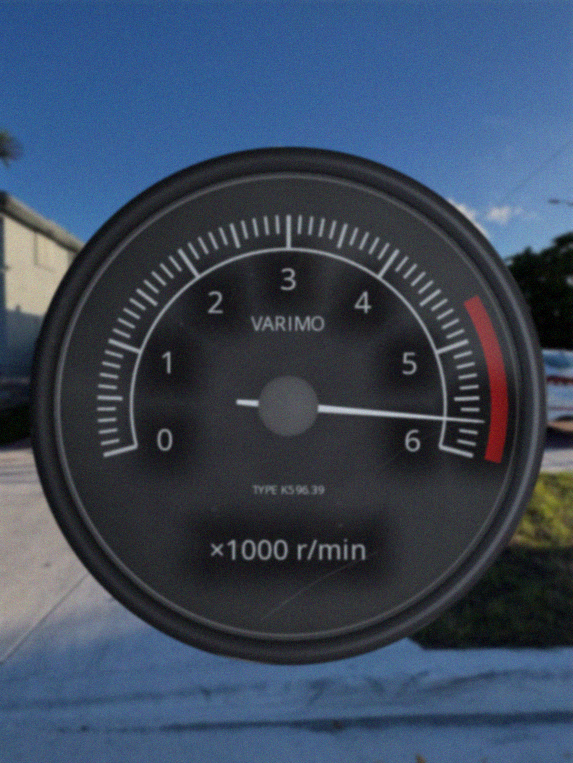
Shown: **5700** rpm
